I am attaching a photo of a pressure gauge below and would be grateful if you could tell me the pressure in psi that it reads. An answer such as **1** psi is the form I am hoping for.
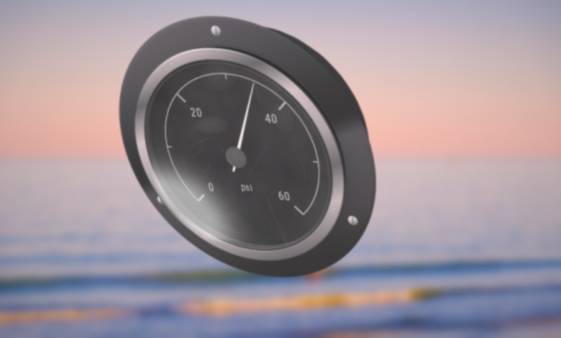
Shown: **35** psi
